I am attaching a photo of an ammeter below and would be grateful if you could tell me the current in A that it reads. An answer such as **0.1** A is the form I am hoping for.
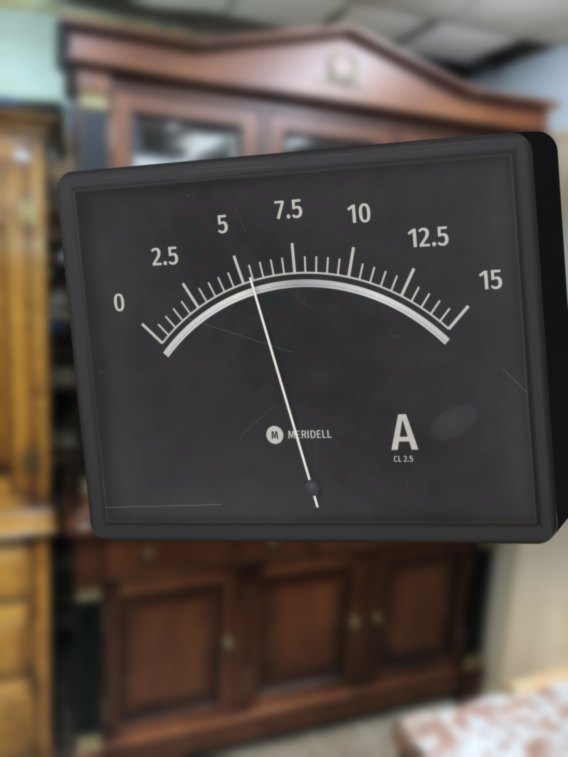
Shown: **5.5** A
